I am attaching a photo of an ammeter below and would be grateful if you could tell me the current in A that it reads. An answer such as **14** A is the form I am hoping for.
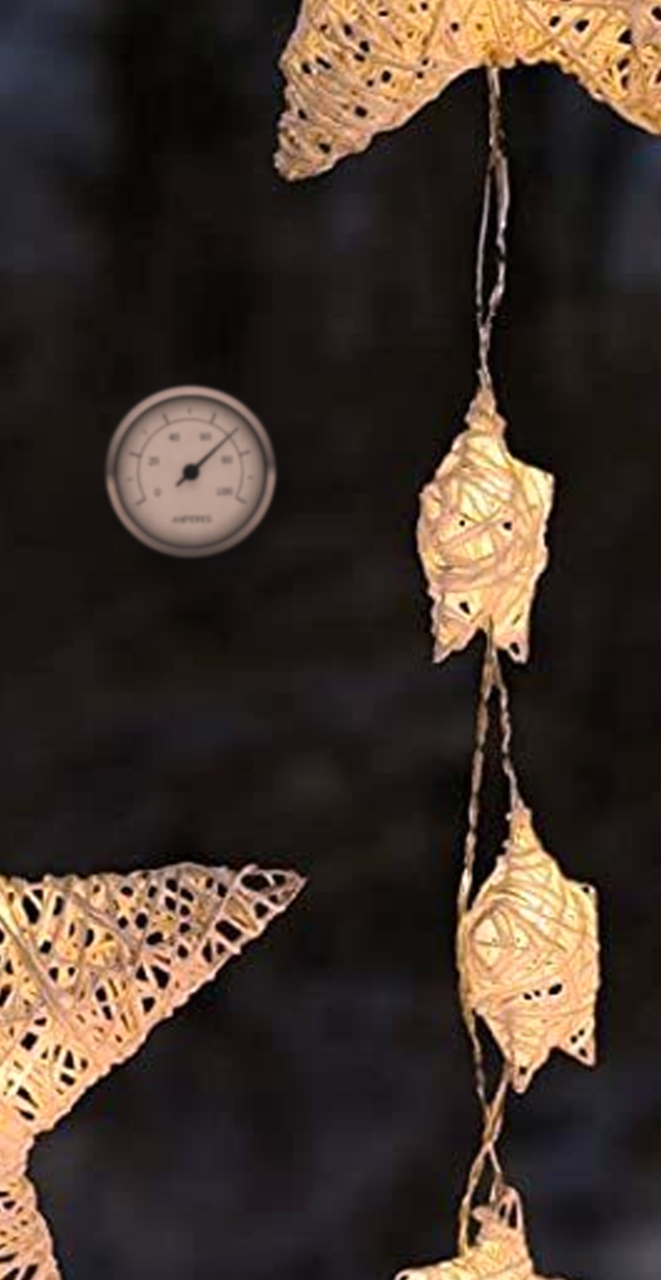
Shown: **70** A
